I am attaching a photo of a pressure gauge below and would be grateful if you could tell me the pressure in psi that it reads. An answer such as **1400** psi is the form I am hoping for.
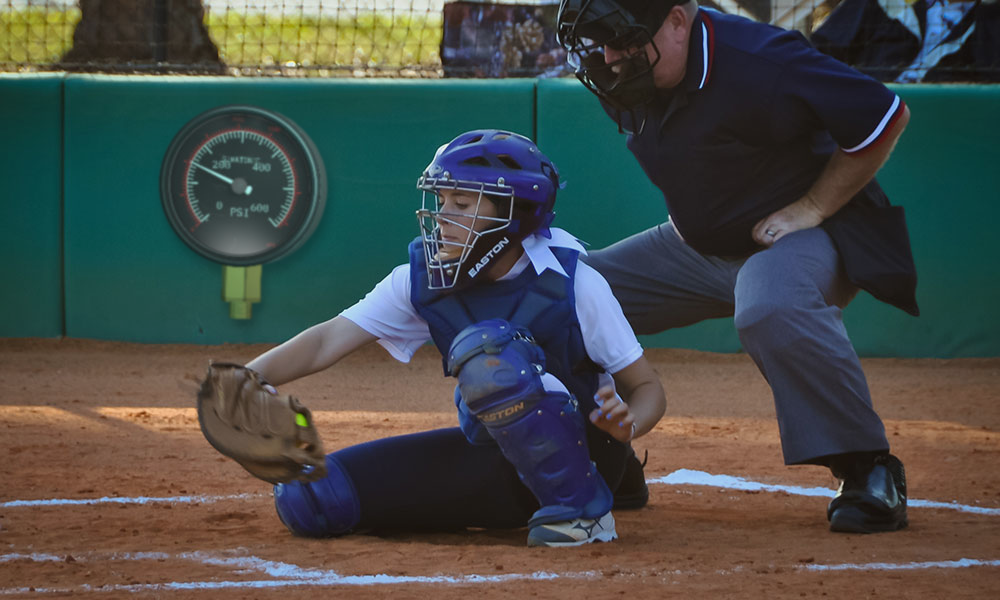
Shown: **150** psi
